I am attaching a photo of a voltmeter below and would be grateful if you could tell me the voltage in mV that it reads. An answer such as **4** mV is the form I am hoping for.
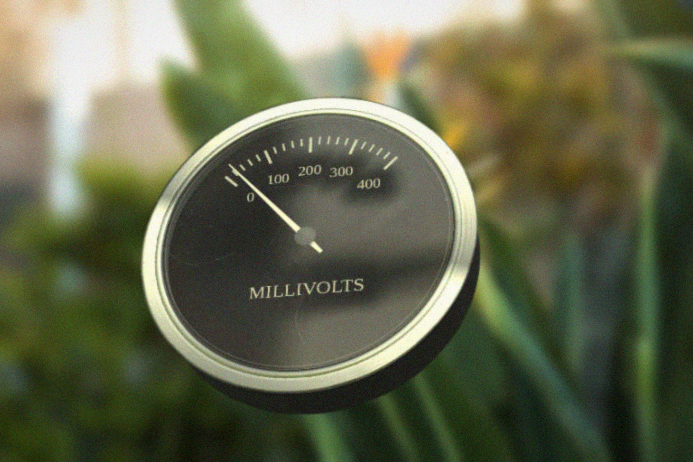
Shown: **20** mV
